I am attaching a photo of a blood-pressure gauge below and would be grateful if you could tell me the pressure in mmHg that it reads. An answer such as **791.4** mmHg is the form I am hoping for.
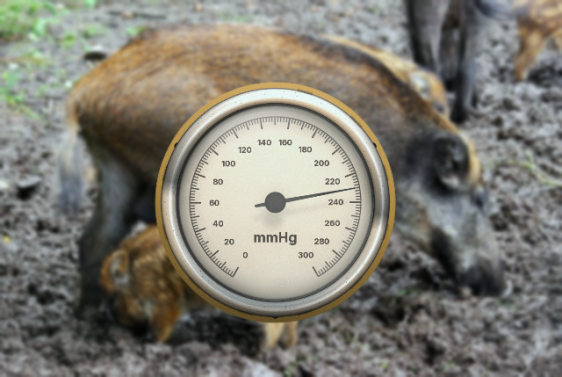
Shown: **230** mmHg
